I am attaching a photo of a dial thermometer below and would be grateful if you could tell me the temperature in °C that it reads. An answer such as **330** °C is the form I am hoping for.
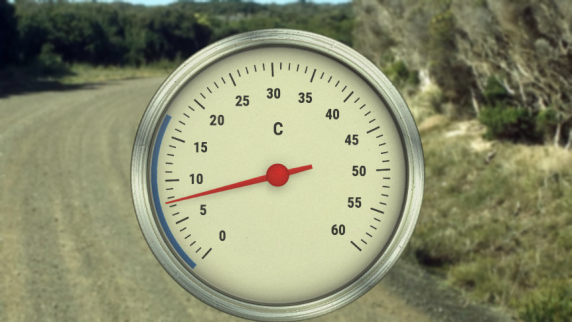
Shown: **7.5** °C
